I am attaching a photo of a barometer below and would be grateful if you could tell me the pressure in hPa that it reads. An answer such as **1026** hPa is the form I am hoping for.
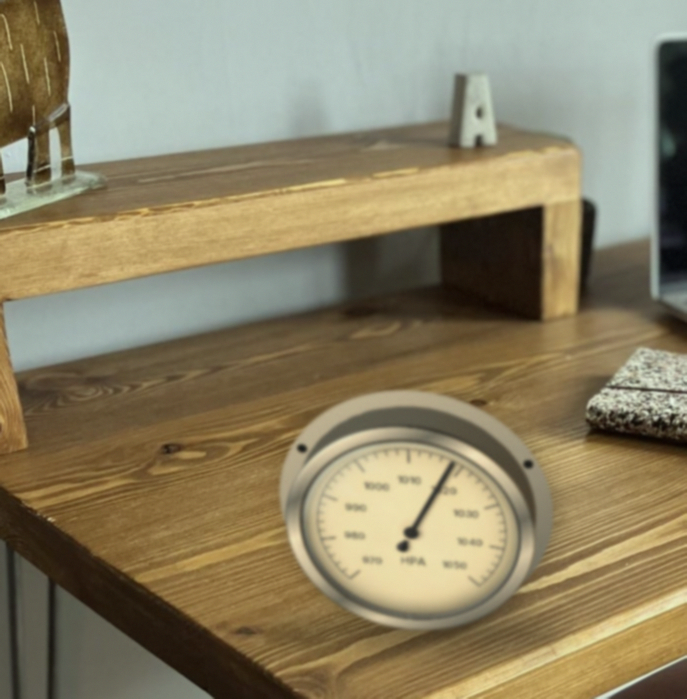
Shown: **1018** hPa
